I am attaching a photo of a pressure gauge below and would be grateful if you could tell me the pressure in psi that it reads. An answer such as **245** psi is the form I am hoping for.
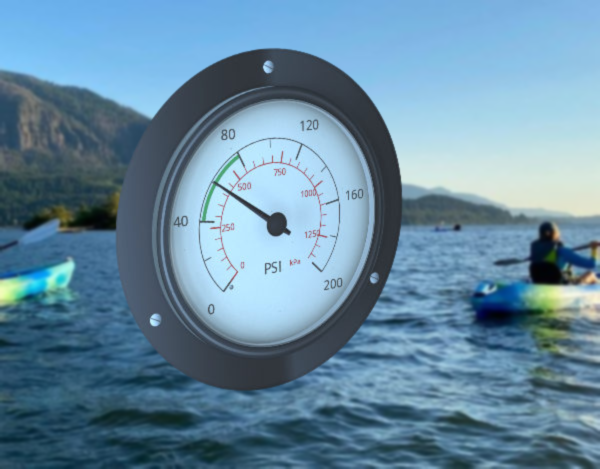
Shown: **60** psi
